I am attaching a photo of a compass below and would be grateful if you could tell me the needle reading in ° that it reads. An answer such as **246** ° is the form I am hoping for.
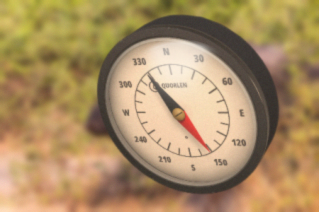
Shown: **150** °
